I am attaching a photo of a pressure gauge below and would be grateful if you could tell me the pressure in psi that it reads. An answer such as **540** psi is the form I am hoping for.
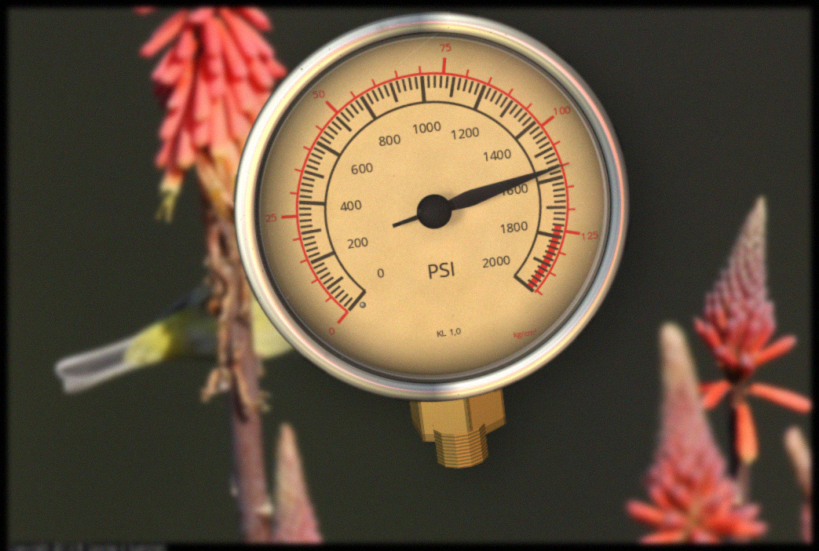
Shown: **1560** psi
